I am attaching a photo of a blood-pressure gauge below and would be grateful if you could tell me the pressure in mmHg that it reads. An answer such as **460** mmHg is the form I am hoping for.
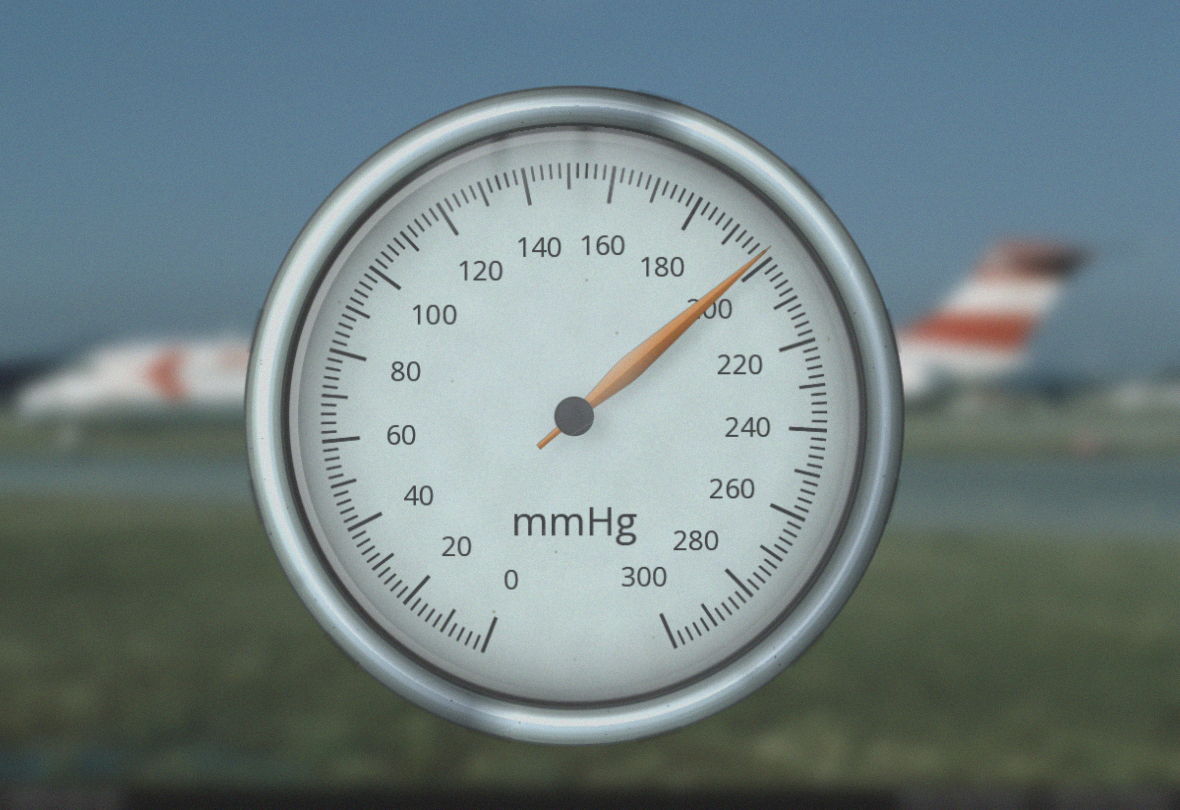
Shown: **198** mmHg
